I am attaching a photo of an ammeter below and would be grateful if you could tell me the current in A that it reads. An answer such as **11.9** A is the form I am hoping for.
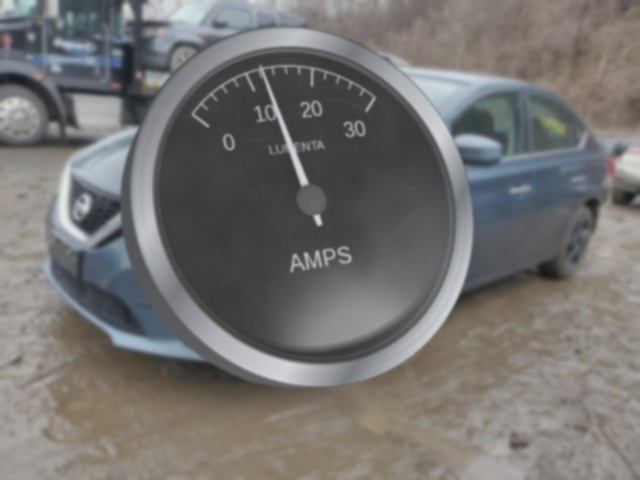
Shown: **12** A
